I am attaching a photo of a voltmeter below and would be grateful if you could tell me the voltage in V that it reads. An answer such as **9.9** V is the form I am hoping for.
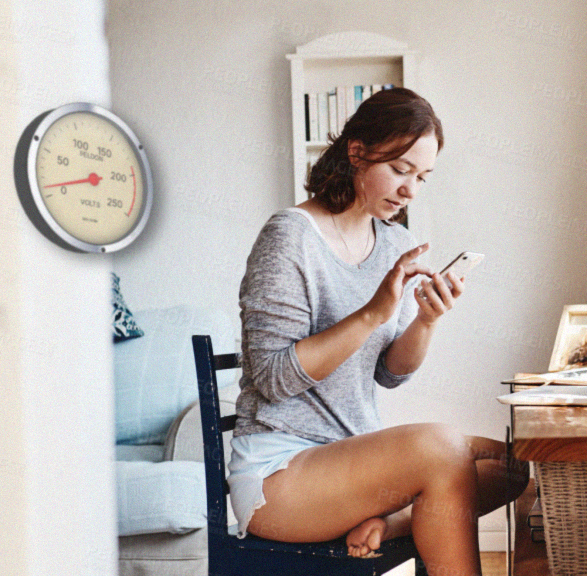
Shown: **10** V
